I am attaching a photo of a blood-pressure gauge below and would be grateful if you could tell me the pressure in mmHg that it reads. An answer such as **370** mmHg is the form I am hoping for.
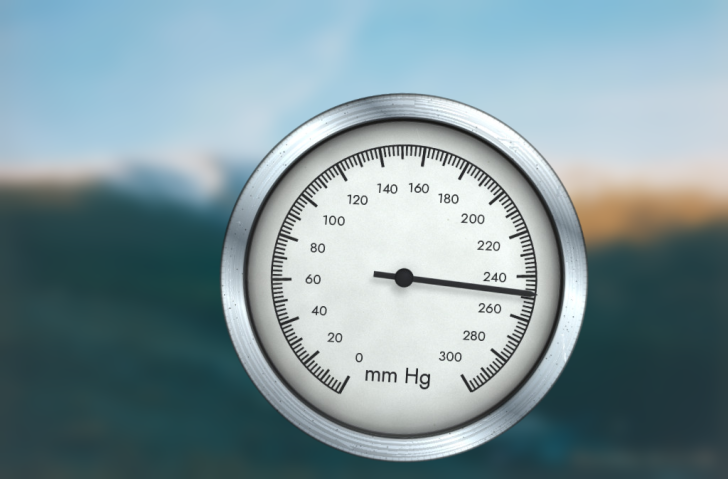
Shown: **248** mmHg
